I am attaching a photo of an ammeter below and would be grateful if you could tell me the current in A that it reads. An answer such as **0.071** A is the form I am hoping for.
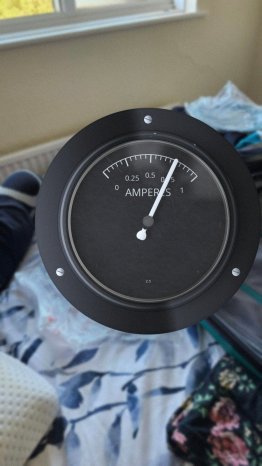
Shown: **0.75** A
